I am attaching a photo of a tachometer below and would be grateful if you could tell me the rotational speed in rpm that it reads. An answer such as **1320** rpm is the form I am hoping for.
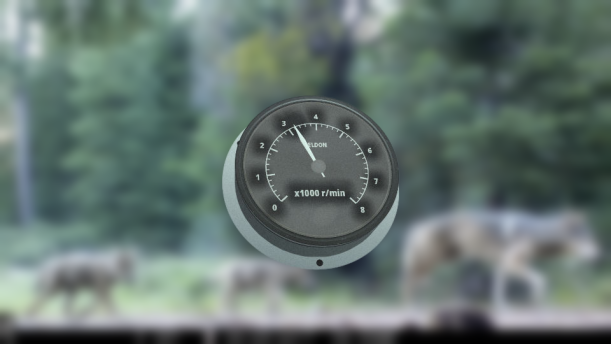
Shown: **3200** rpm
